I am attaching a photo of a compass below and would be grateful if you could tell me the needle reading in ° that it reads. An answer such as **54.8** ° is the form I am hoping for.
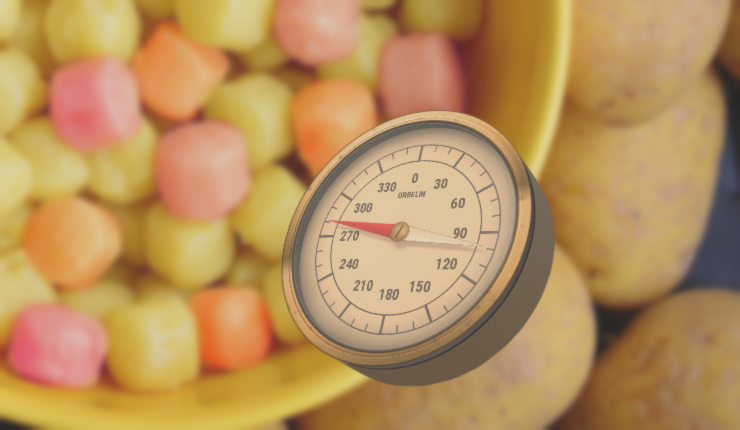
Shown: **280** °
